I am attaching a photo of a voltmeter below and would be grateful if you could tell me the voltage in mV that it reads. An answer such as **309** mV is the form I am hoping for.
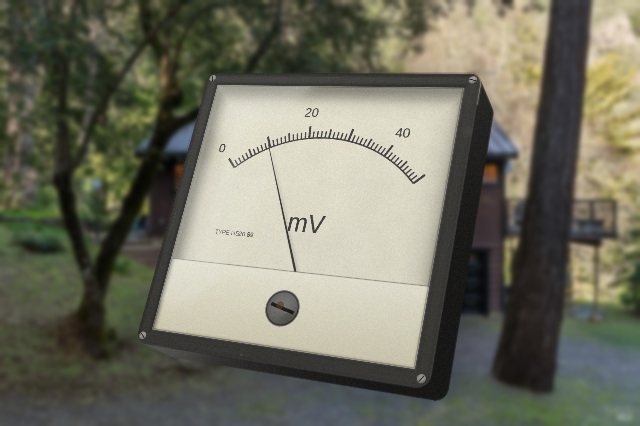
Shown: **10** mV
